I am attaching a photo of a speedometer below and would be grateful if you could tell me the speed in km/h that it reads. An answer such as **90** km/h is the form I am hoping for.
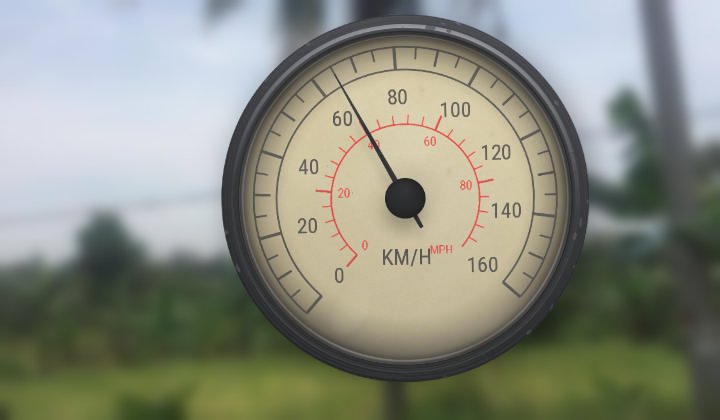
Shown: **65** km/h
